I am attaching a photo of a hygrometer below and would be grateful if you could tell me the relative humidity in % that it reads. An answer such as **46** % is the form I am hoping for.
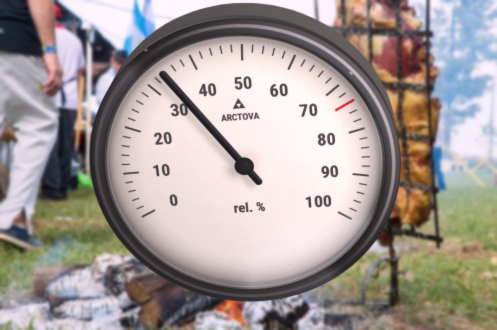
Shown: **34** %
